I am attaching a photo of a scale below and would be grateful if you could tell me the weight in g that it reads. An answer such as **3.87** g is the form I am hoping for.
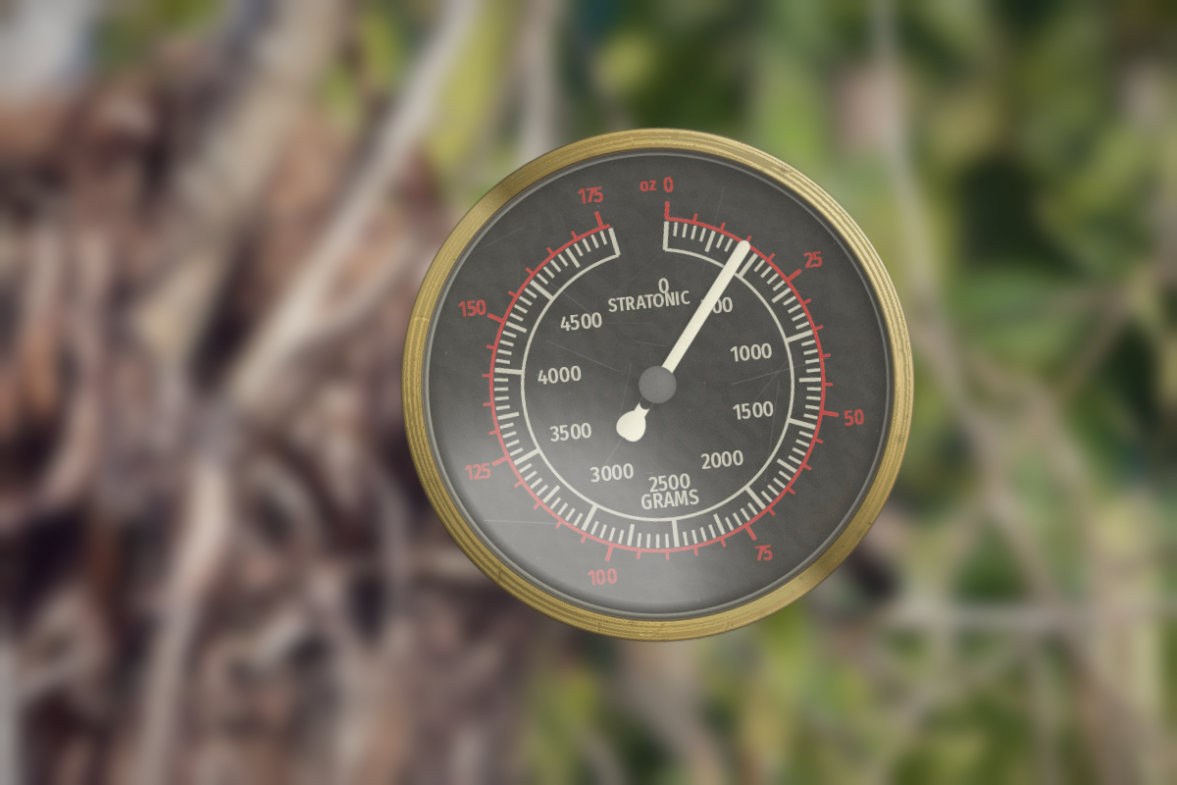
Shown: **425** g
